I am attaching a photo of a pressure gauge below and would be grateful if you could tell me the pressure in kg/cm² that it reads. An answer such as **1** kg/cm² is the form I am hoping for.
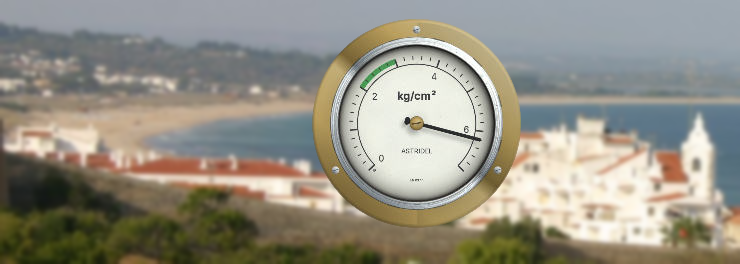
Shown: **6.2** kg/cm²
